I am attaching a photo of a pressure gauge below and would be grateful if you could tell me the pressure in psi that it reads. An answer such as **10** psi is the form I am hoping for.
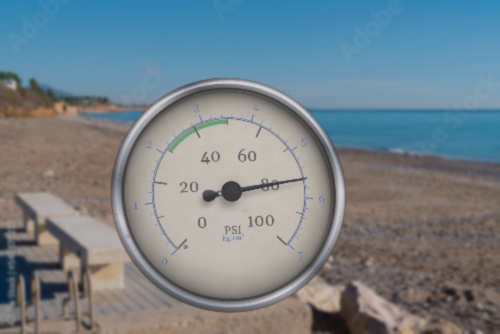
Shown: **80** psi
